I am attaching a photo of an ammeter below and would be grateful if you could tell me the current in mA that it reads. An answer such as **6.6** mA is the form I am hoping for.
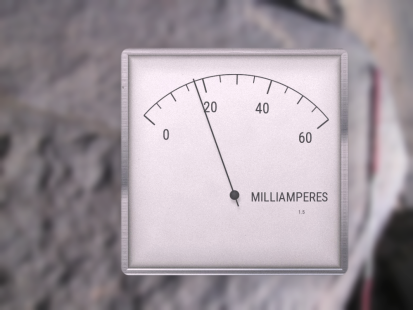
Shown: **17.5** mA
